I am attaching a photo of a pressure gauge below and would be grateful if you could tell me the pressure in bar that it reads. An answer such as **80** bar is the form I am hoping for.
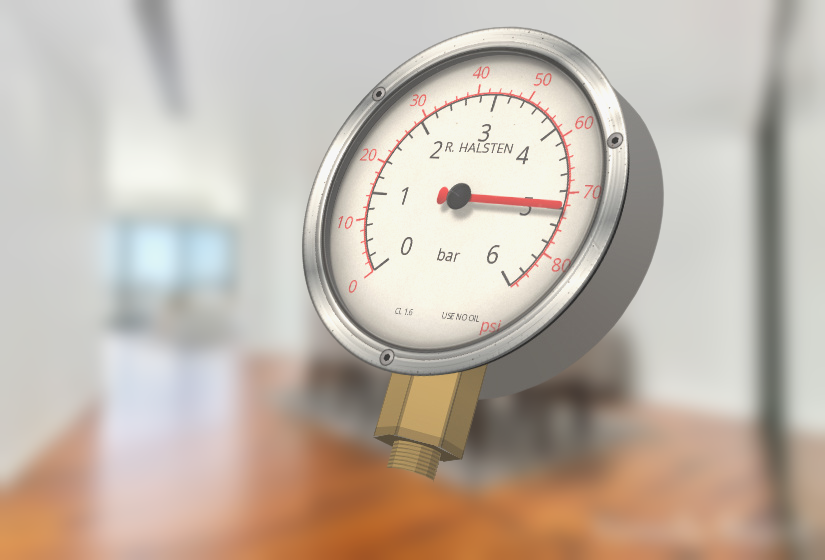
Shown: **5** bar
